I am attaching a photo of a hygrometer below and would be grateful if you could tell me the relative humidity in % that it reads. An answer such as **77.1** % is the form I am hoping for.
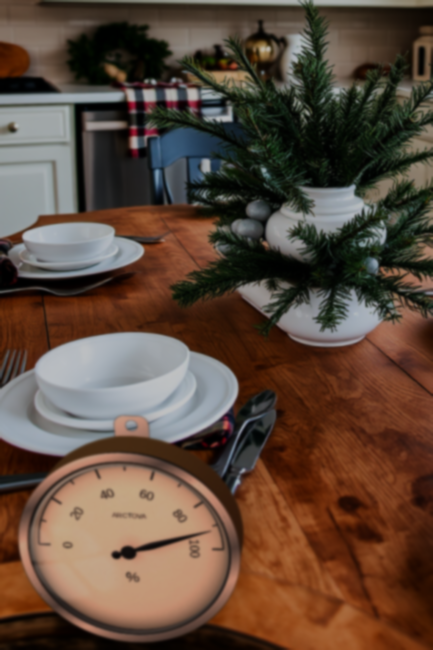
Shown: **90** %
